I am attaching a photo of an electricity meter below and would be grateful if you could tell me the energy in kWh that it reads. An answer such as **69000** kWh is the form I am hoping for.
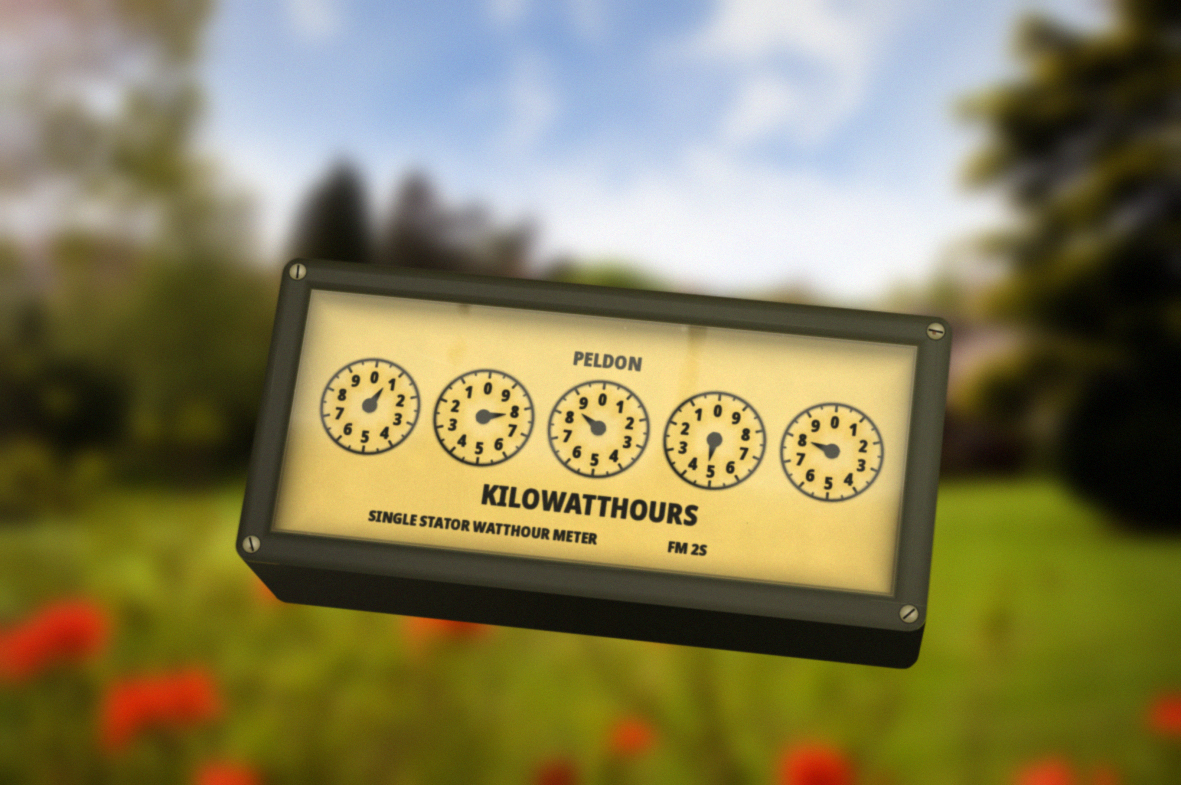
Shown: **7848** kWh
